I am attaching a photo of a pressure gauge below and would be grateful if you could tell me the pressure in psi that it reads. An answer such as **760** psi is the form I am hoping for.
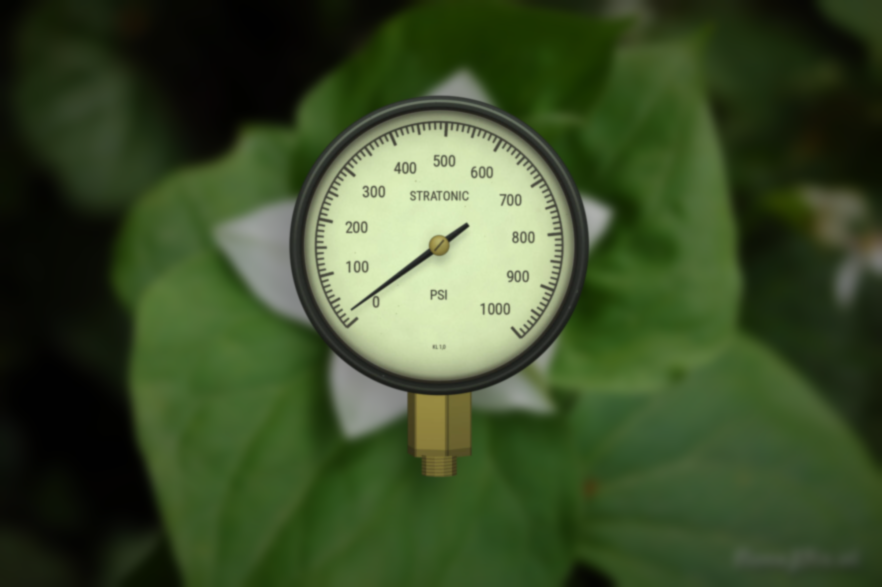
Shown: **20** psi
